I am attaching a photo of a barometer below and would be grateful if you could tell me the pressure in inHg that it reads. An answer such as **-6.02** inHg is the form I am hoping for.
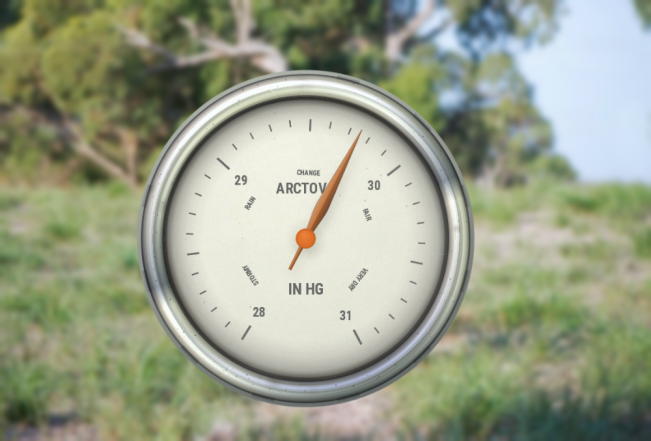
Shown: **29.75** inHg
